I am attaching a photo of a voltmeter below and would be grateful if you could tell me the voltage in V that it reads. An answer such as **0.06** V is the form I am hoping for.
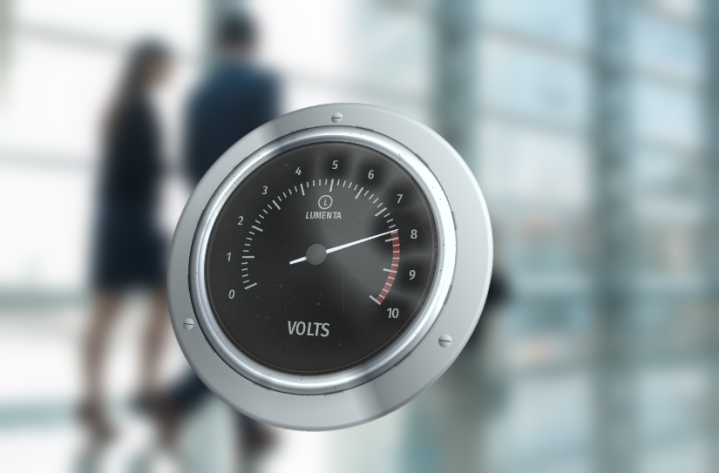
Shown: **7.8** V
